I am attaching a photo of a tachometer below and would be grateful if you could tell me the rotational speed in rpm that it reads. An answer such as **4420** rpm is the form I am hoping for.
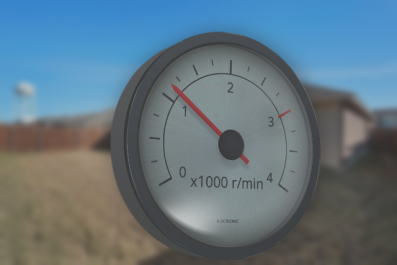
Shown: **1125** rpm
